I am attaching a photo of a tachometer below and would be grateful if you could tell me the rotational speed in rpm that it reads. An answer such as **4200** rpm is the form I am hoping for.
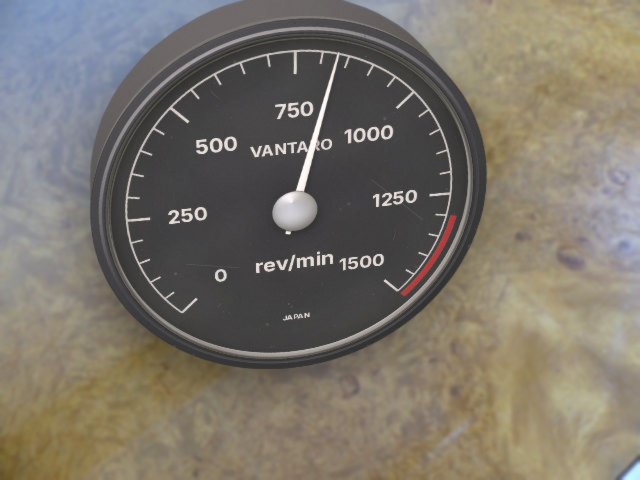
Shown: **825** rpm
